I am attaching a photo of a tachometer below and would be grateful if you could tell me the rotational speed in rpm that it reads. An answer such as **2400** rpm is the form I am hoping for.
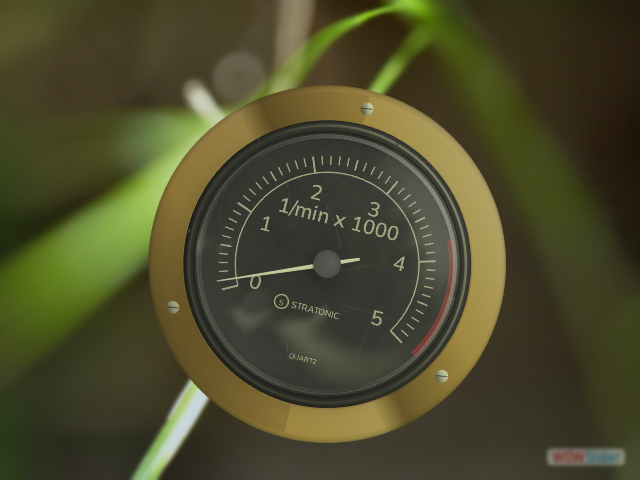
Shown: **100** rpm
